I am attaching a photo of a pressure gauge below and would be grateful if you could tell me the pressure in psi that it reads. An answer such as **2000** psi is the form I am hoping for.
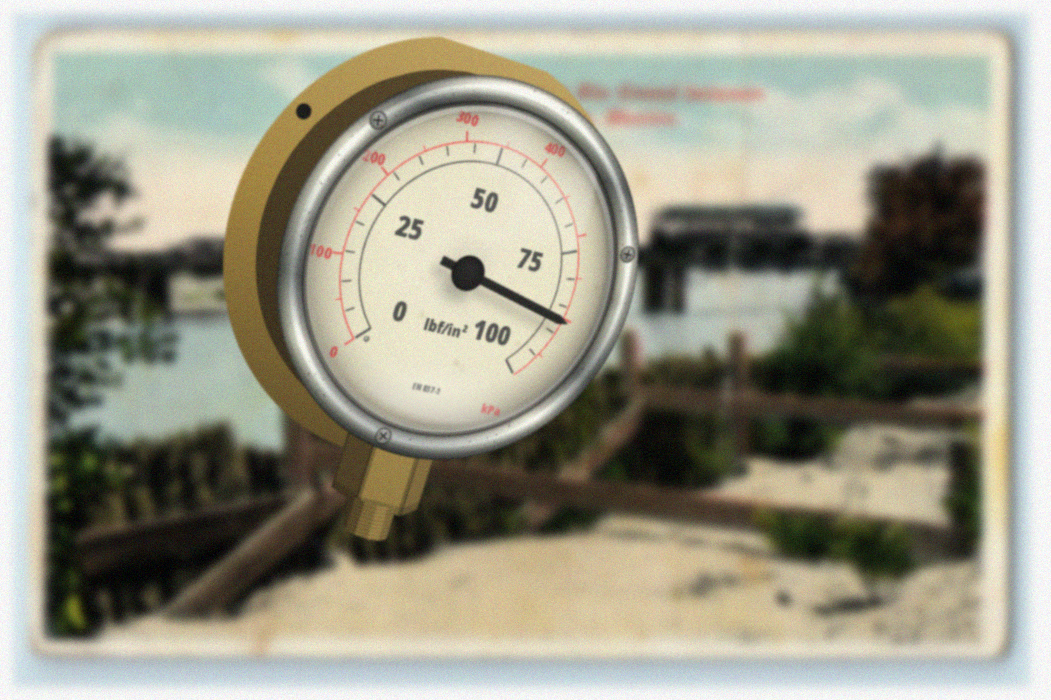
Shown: **87.5** psi
